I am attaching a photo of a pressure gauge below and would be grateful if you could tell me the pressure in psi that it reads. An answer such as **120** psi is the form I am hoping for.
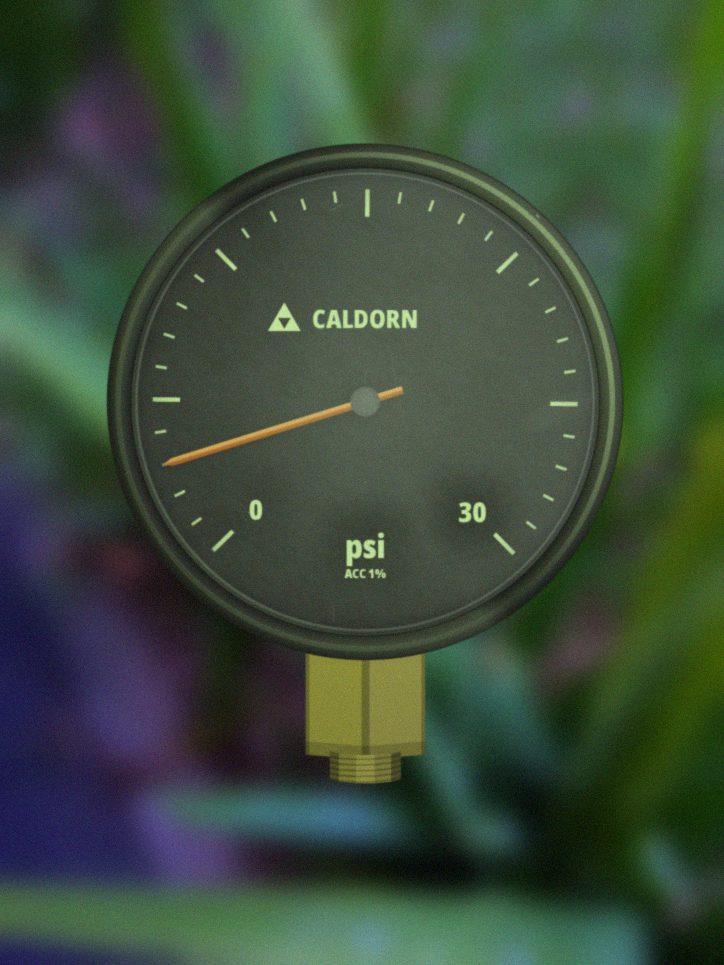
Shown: **3** psi
